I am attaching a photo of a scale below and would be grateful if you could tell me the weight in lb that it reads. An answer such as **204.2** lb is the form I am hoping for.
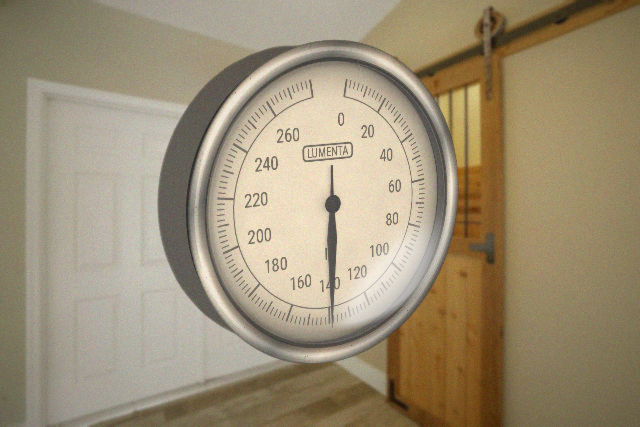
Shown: **140** lb
